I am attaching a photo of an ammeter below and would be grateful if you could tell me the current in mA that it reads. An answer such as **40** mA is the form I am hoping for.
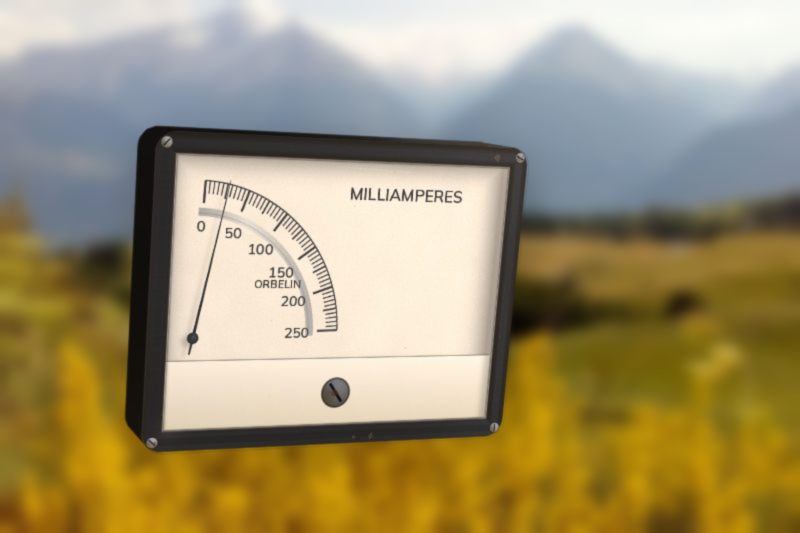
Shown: **25** mA
